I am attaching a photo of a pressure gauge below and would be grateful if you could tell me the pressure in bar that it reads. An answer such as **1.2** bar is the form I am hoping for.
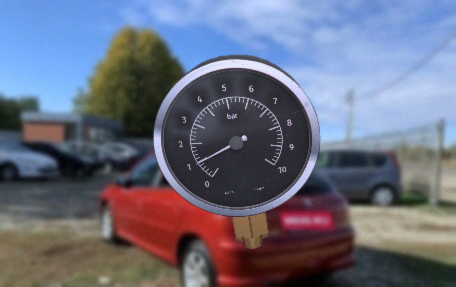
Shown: **1** bar
